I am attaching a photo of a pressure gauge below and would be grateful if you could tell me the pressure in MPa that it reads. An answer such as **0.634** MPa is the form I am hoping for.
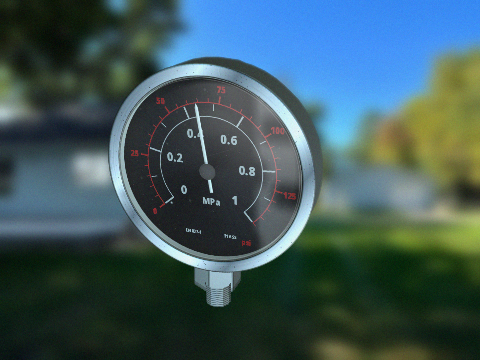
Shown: **0.45** MPa
